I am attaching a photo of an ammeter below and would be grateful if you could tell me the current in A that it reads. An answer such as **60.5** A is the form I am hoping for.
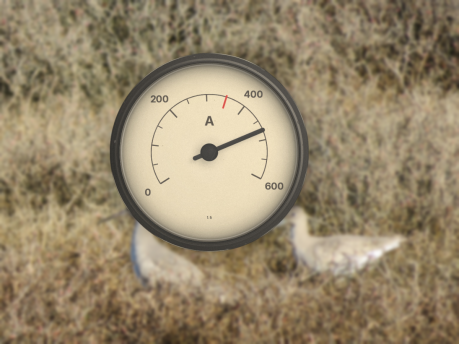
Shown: **475** A
